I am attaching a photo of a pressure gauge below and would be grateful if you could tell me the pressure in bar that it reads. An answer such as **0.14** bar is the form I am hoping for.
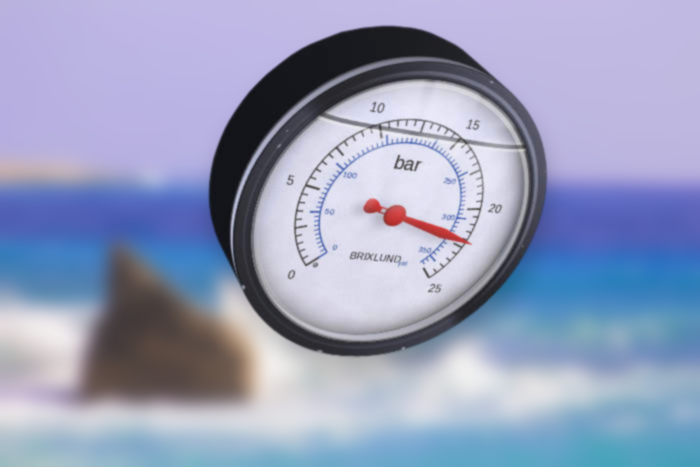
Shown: **22** bar
